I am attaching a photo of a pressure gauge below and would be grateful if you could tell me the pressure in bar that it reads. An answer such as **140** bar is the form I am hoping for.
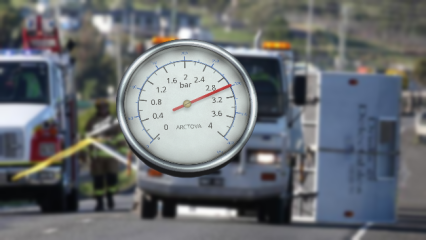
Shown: **3** bar
